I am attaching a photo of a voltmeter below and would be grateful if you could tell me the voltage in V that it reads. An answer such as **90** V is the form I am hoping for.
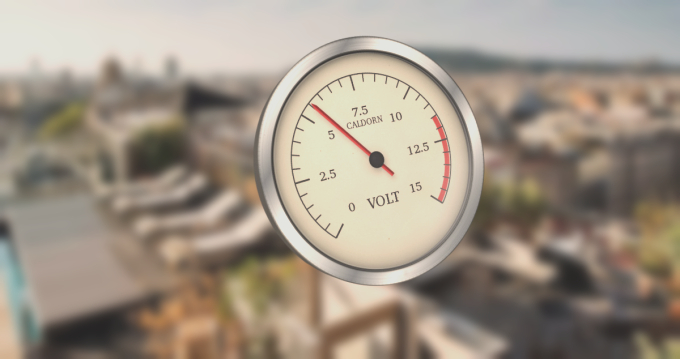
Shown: **5.5** V
